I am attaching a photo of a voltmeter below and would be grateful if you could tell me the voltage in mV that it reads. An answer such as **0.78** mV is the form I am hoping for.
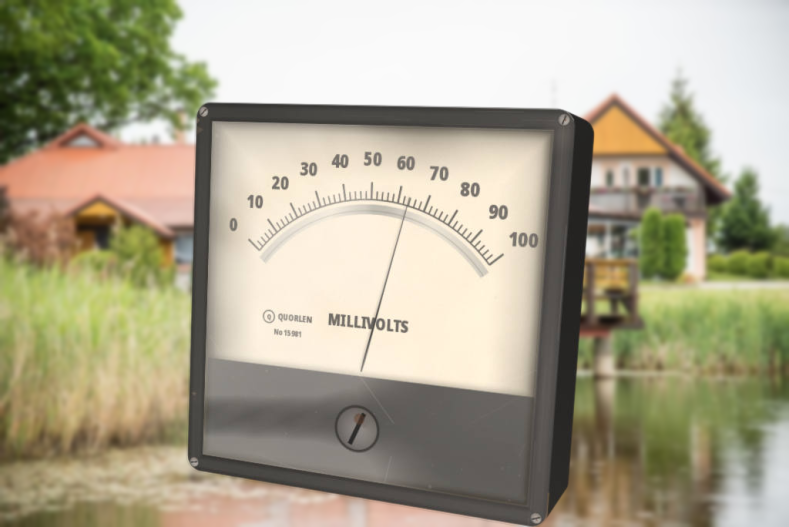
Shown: **64** mV
